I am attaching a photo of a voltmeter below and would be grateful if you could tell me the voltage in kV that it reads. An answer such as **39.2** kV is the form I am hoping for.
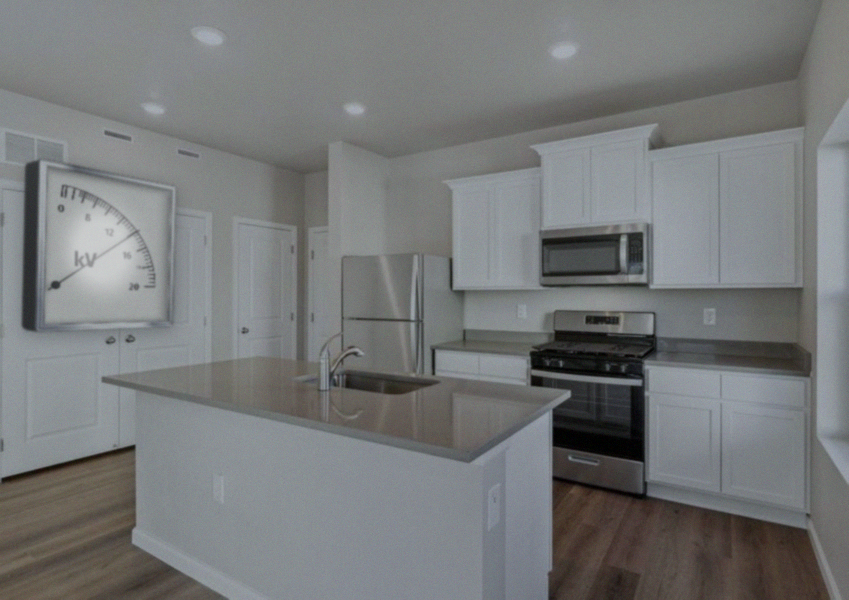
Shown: **14** kV
